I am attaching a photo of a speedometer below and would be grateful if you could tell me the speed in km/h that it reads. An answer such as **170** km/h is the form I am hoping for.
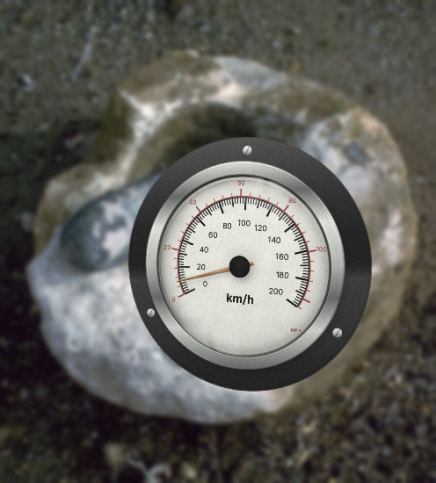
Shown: **10** km/h
